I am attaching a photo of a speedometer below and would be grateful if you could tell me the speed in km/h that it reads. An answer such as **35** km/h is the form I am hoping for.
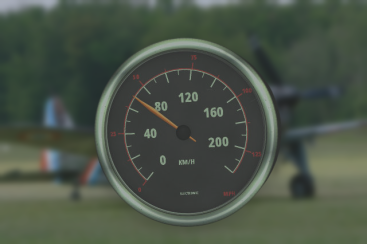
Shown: **70** km/h
